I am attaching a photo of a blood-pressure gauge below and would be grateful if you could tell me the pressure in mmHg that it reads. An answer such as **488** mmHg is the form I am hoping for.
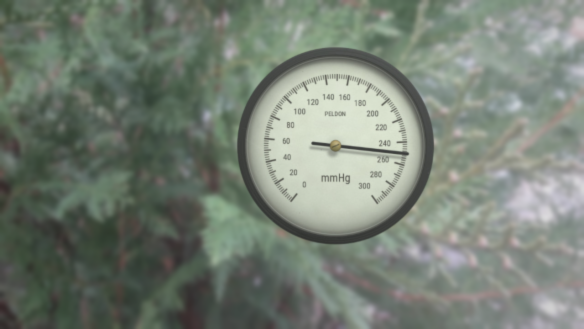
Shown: **250** mmHg
